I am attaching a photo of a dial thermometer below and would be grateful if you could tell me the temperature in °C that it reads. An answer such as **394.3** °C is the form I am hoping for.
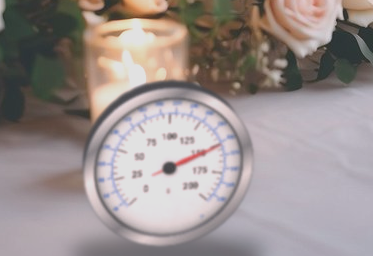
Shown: **150** °C
